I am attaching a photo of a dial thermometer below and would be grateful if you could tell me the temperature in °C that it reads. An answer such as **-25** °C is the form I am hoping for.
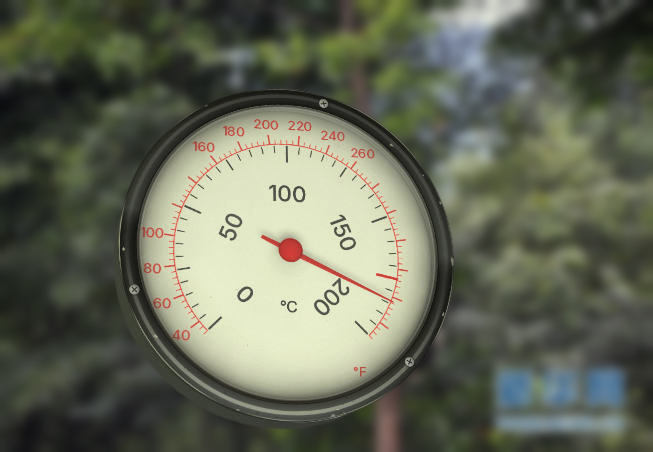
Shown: **185** °C
